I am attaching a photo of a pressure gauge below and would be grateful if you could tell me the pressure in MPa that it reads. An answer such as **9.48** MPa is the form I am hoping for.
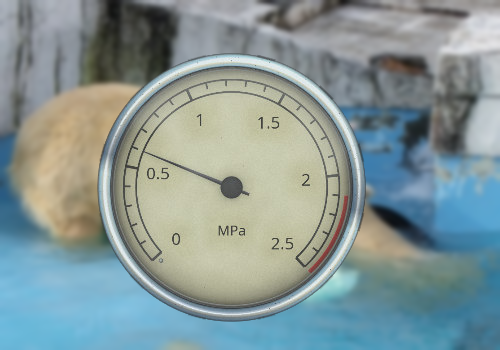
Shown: **0.6** MPa
